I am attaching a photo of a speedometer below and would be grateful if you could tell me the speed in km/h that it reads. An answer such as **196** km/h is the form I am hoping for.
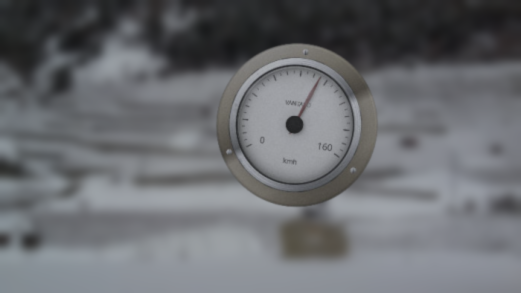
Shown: **95** km/h
